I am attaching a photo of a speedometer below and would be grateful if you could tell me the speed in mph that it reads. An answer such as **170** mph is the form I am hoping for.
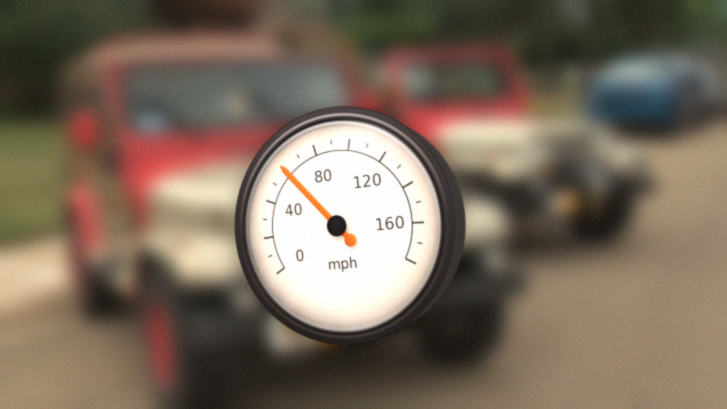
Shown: **60** mph
